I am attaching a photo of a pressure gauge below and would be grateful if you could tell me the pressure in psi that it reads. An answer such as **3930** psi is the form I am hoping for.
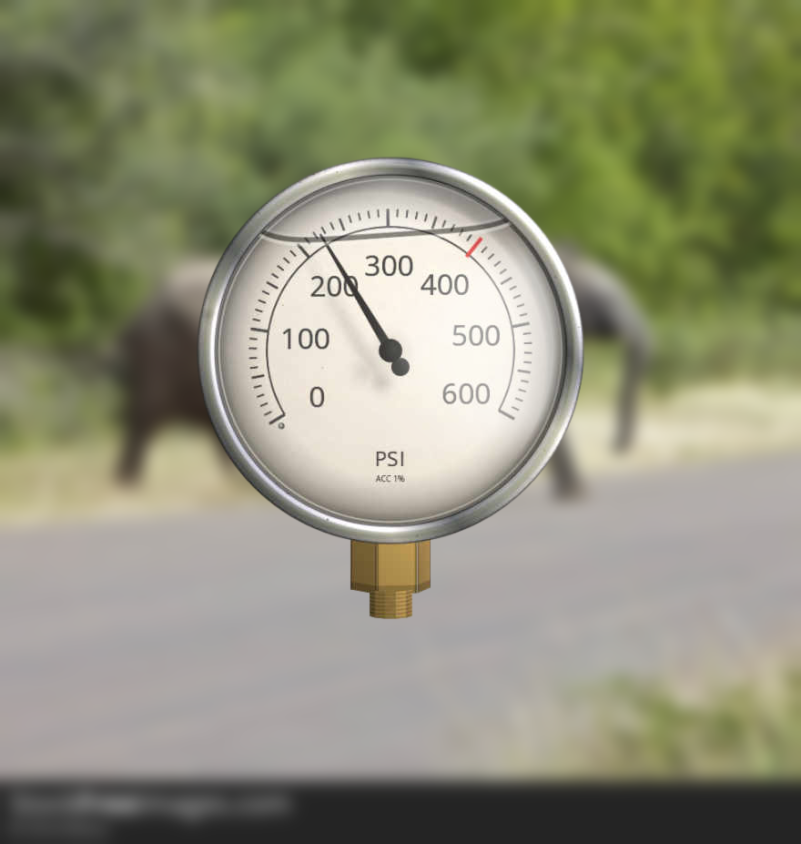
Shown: **225** psi
